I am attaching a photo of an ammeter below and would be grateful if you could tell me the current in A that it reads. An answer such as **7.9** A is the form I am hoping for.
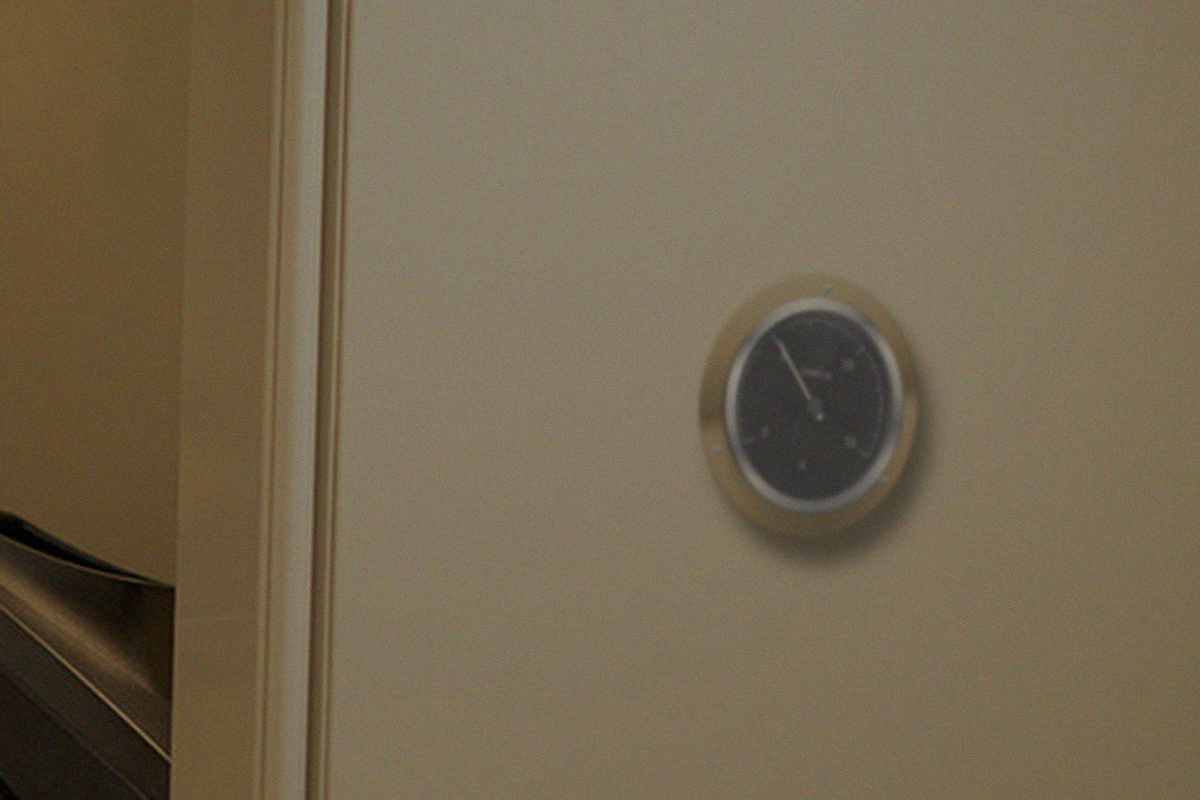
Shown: **5** A
